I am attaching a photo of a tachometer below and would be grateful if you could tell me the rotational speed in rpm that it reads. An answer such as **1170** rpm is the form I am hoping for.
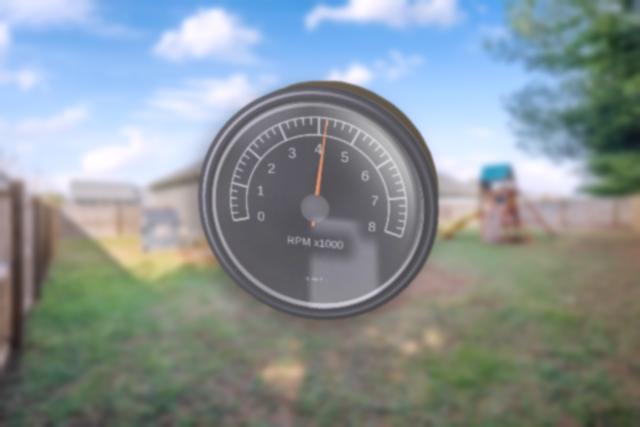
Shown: **4200** rpm
